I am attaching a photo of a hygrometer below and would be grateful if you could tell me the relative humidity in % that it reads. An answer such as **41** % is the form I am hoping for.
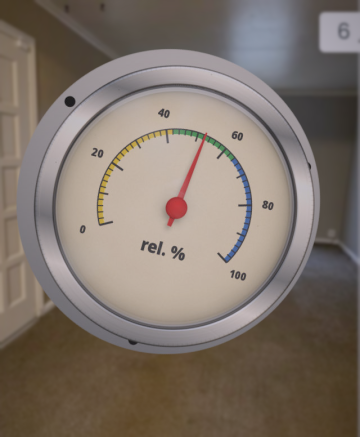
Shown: **52** %
